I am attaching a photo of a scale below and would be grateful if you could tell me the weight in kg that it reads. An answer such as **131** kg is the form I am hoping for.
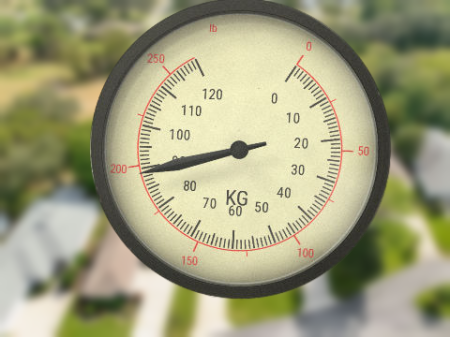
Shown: **89** kg
